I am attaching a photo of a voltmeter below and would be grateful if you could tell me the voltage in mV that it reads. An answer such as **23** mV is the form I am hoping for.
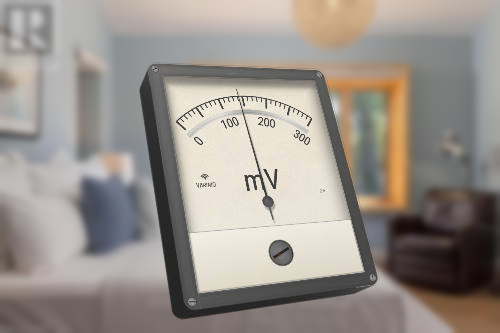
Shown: **140** mV
